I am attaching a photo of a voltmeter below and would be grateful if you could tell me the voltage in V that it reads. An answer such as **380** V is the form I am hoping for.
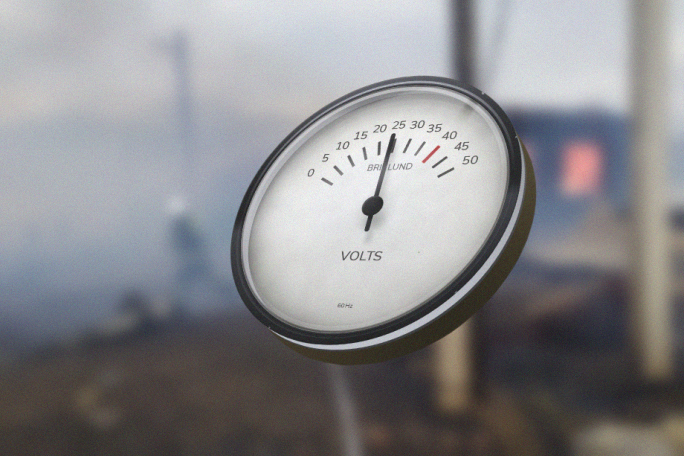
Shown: **25** V
